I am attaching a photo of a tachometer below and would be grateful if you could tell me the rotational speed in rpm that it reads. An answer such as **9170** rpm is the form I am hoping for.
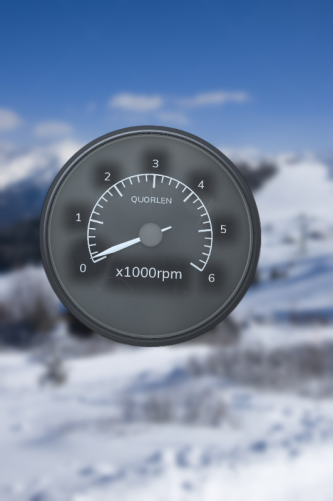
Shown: **100** rpm
